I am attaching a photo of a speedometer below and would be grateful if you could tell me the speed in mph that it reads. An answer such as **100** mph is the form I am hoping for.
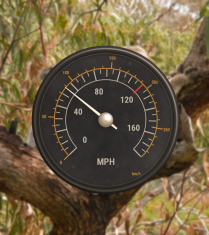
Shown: **55** mph
